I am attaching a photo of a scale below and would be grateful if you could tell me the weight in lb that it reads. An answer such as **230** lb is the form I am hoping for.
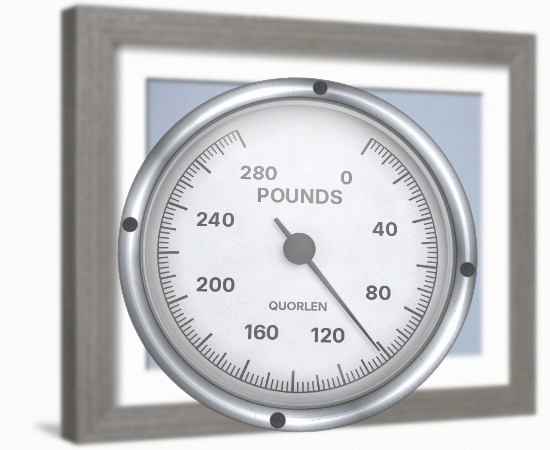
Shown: **102** lb
